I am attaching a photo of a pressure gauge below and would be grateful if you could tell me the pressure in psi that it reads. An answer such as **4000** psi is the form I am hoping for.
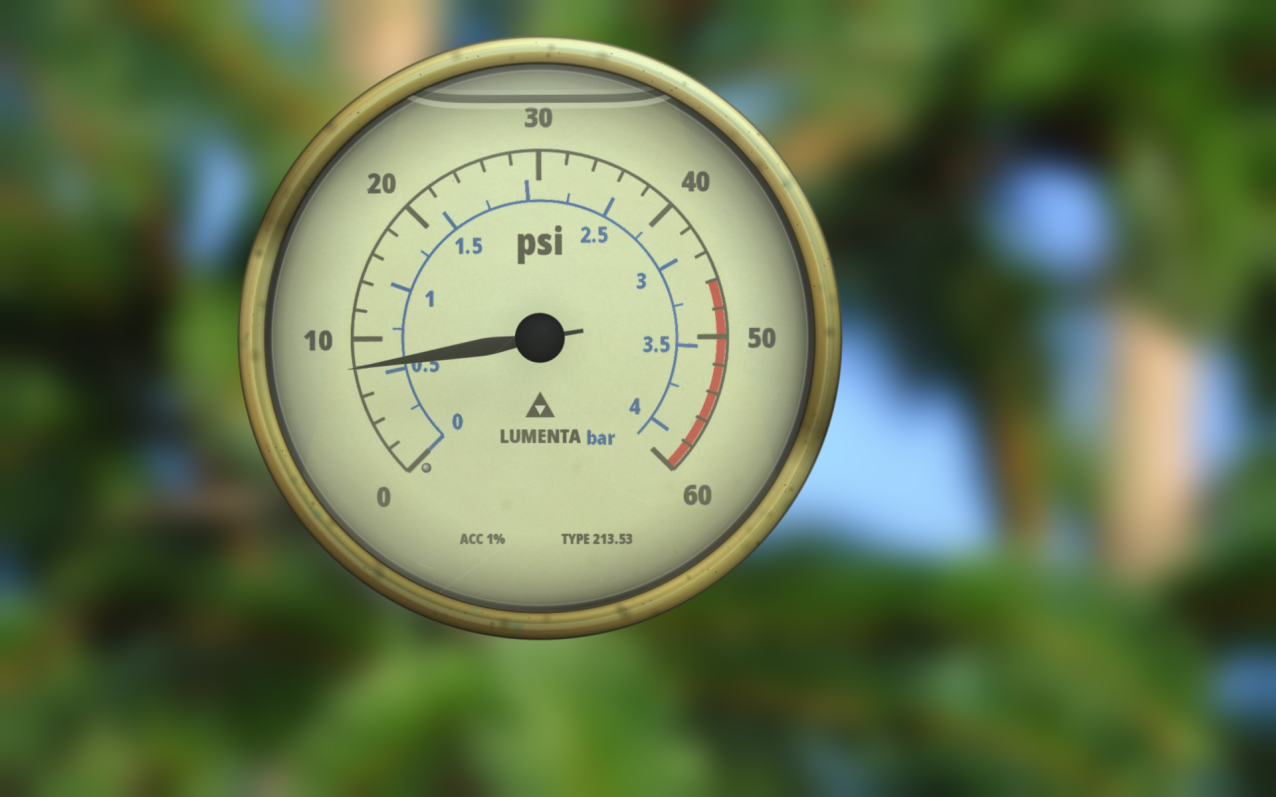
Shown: **8** psi
